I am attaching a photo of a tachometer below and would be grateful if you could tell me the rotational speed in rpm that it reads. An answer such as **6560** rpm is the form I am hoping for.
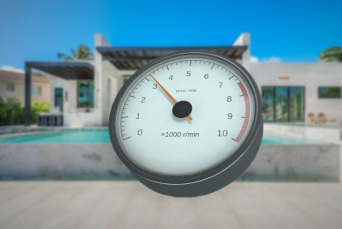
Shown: **3200** rpm
